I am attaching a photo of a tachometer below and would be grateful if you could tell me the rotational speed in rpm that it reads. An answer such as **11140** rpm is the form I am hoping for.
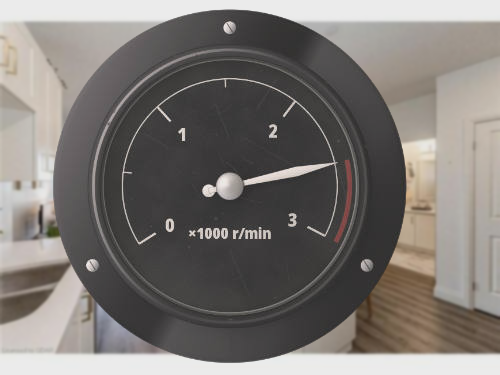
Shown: **2500** rpm
